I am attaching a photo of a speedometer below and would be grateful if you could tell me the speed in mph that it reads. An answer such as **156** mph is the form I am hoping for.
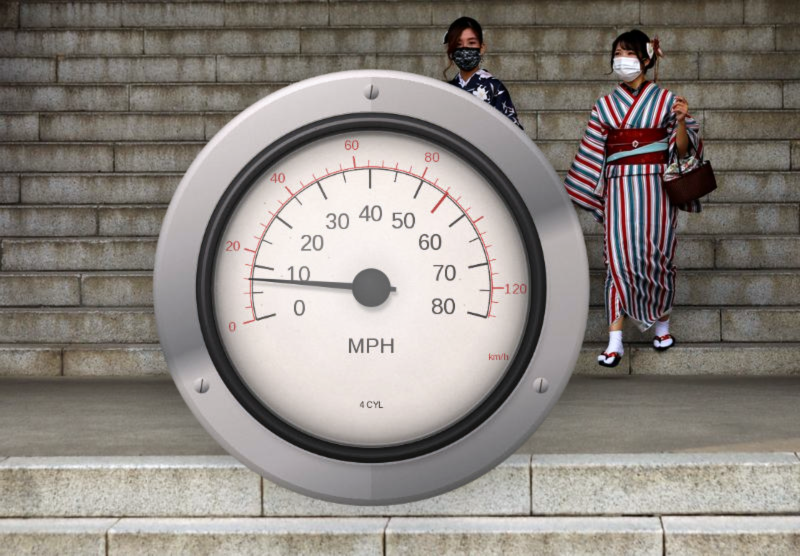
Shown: **7.5** mph
